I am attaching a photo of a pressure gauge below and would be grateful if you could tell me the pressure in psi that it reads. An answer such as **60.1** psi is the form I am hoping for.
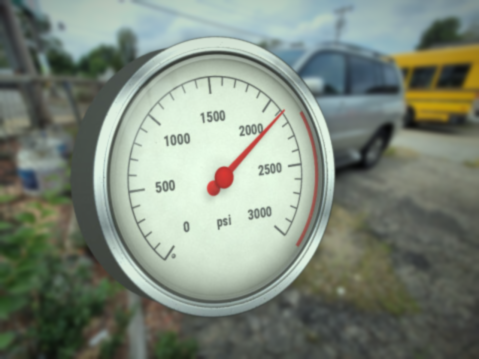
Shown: **2100** psi
